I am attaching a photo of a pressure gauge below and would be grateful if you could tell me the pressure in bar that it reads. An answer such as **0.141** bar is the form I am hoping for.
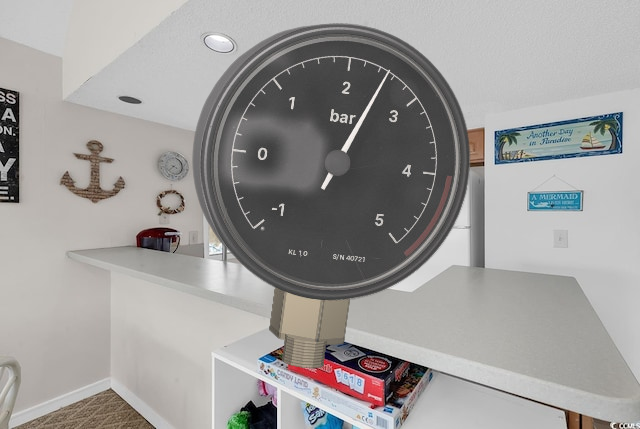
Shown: **2.5** bar
